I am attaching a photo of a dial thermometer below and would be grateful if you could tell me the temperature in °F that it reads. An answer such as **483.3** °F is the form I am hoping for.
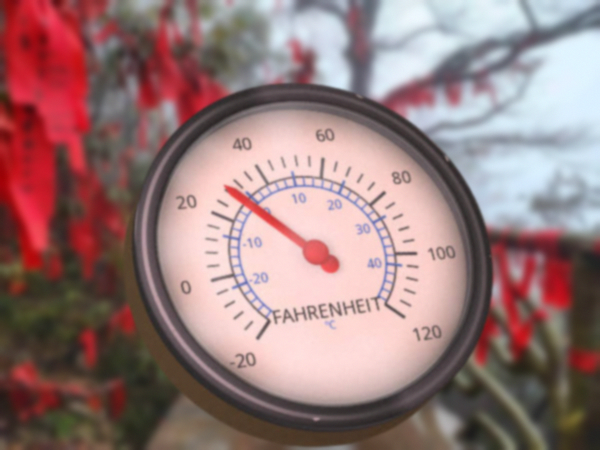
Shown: **28** °F
